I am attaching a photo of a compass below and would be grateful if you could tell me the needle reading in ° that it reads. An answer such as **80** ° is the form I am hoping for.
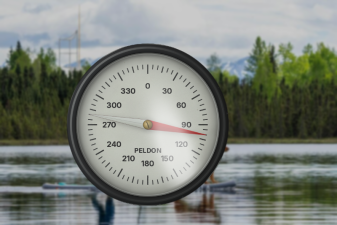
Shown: **100** °
